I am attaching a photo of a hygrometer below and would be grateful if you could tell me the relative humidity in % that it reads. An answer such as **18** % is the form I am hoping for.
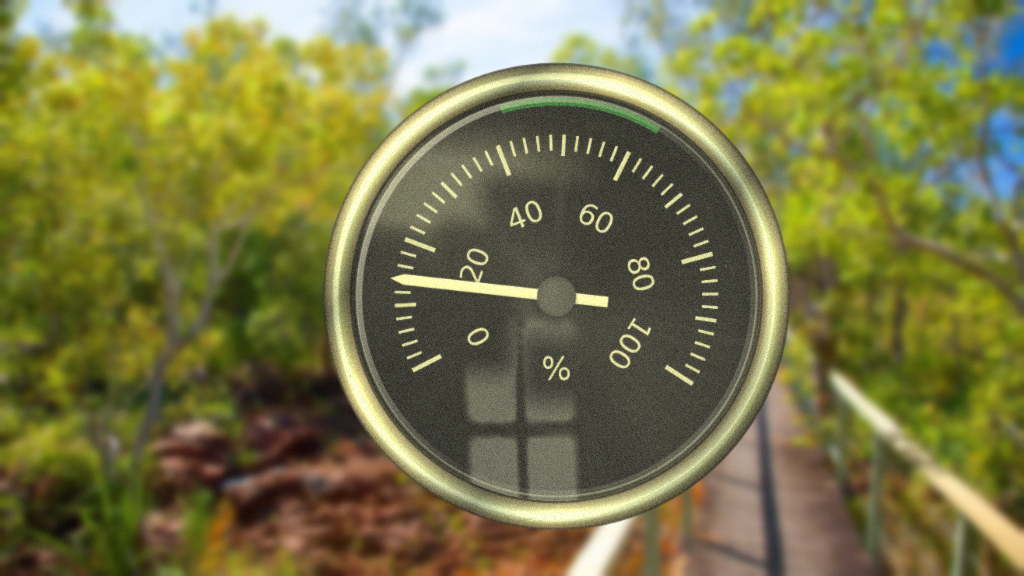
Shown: **14** %
